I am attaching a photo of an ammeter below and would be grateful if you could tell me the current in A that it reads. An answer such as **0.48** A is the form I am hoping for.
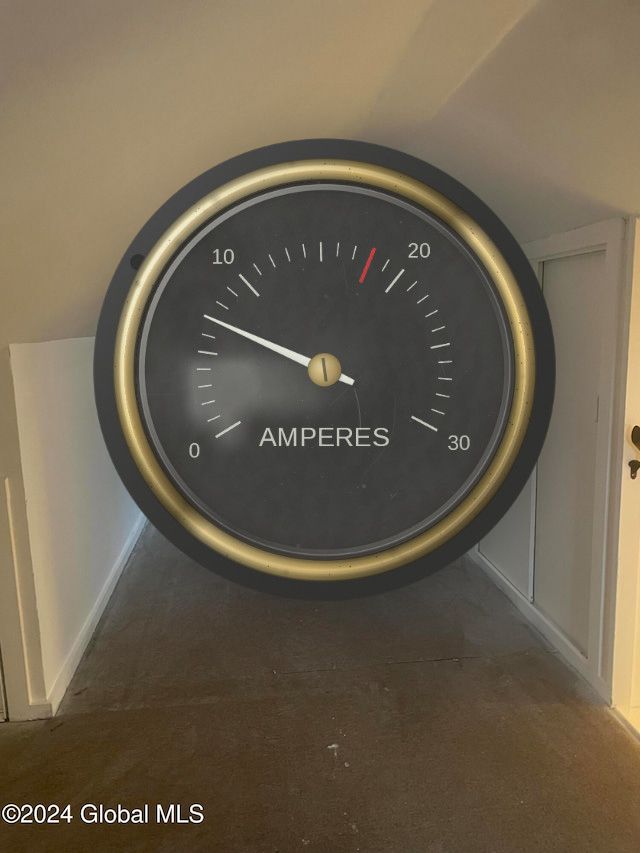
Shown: **7** A
